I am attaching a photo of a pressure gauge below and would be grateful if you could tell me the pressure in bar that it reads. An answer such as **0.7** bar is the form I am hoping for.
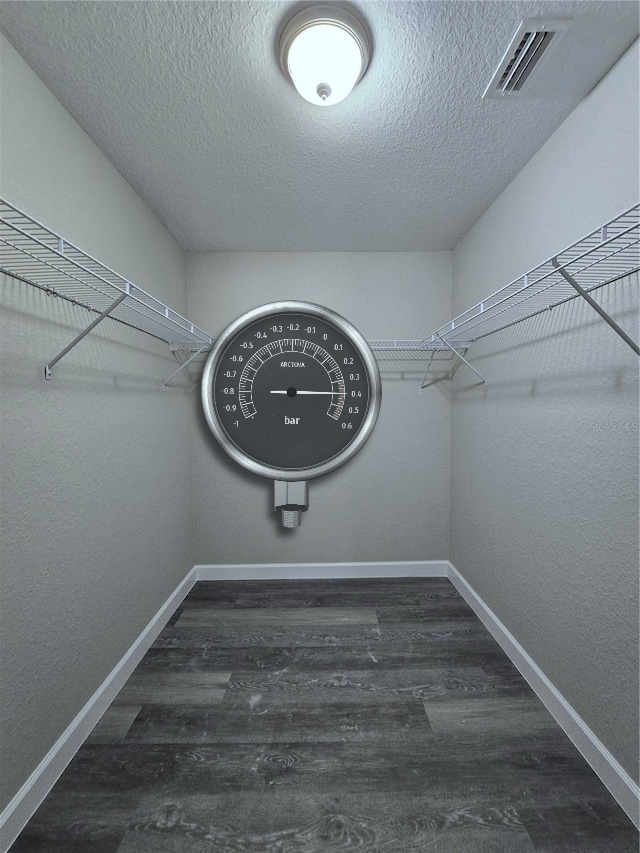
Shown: **0.4** bar
